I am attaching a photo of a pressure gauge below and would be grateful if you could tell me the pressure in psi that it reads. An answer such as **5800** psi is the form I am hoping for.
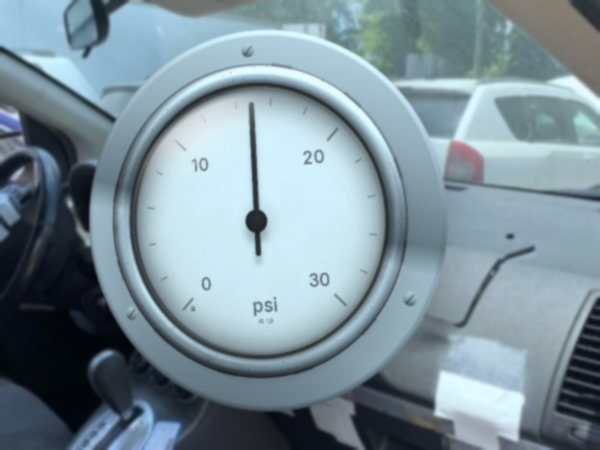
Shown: **15** psi
